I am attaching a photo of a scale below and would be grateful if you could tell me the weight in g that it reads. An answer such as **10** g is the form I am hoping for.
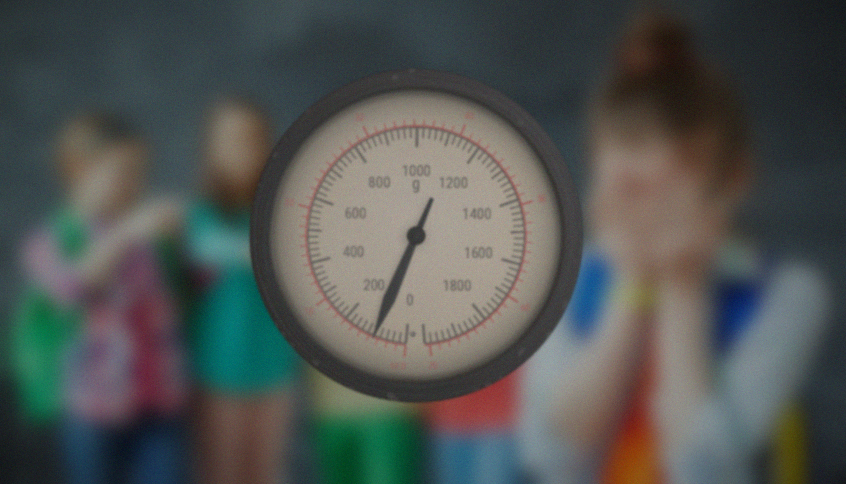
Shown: **100** g
